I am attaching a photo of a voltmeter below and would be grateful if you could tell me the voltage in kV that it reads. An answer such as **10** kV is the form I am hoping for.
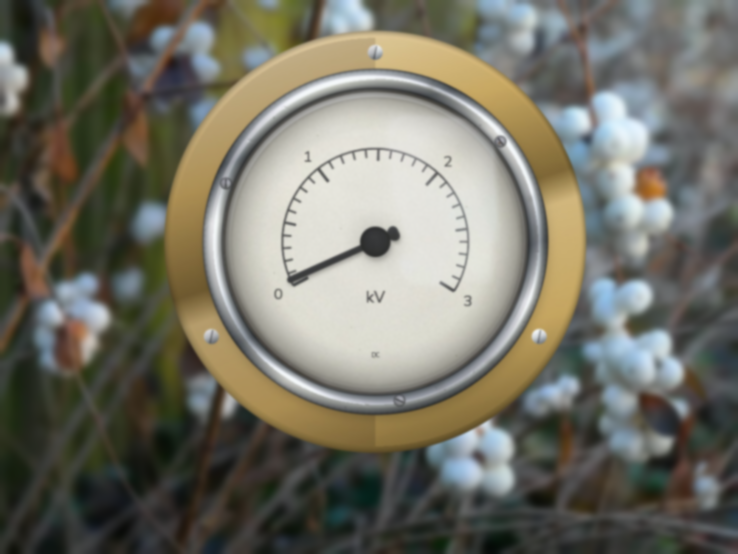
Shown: **0.05** kV
